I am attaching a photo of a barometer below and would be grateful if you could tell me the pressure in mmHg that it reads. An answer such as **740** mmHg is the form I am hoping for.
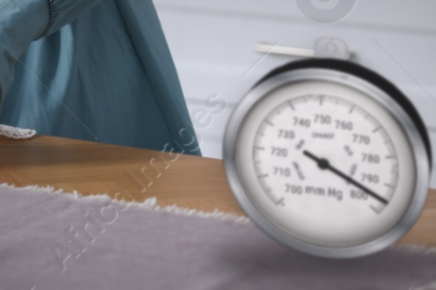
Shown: **795** mmHg
